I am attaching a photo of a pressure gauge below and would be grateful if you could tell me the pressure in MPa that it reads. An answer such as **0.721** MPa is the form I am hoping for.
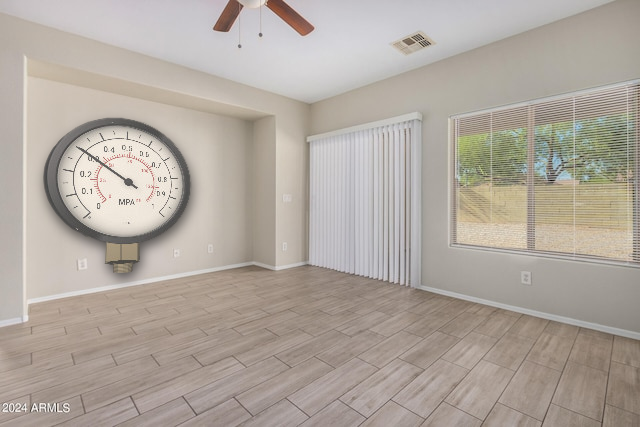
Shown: **0.3** MPa
